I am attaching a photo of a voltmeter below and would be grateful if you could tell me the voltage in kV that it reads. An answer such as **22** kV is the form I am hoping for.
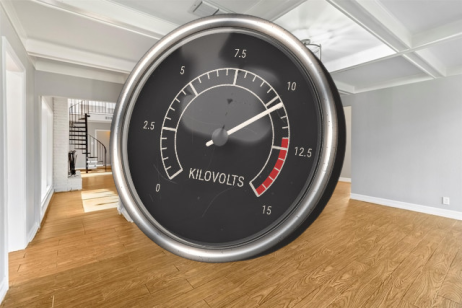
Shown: **10.5** kV
